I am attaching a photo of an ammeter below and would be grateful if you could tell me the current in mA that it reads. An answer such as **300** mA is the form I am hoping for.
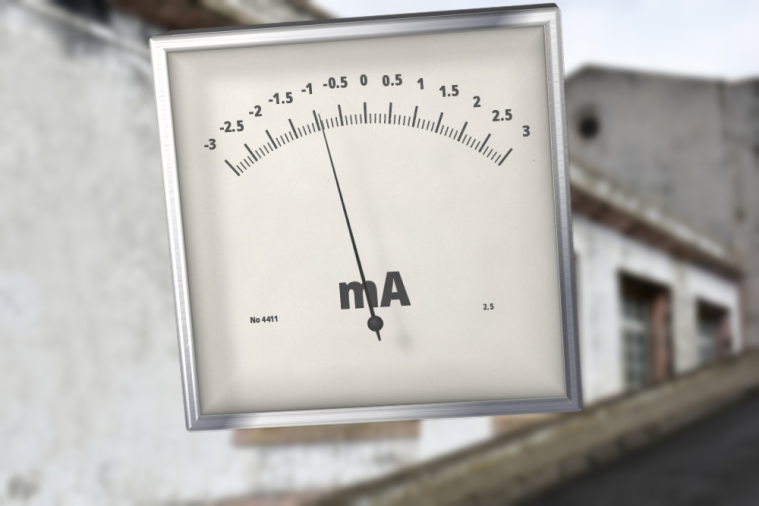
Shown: **-0.9** mA
